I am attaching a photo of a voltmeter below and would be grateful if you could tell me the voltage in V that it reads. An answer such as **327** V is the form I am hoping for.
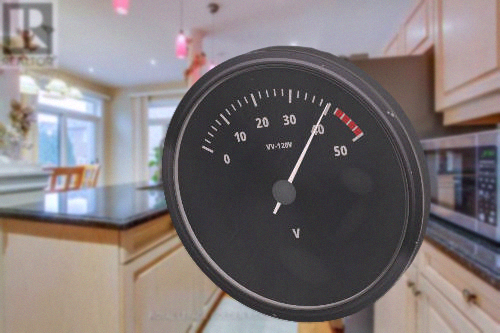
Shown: **40** V
